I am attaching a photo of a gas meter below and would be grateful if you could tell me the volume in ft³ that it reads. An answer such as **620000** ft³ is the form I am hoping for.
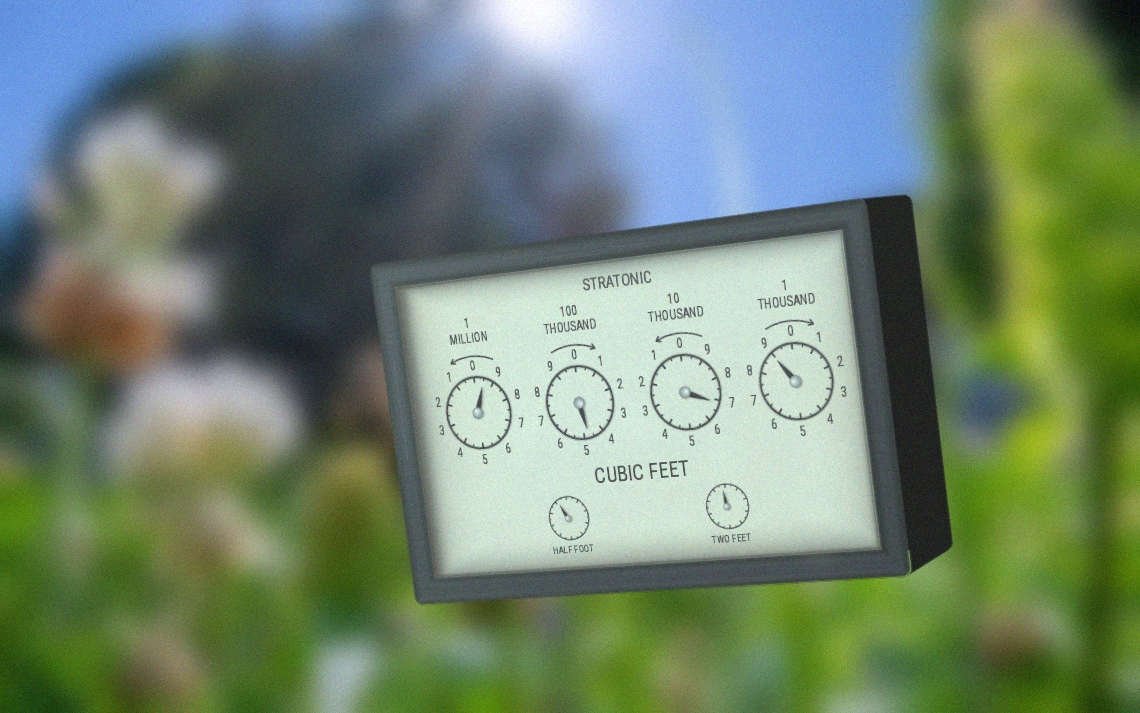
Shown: **946900** ft³
